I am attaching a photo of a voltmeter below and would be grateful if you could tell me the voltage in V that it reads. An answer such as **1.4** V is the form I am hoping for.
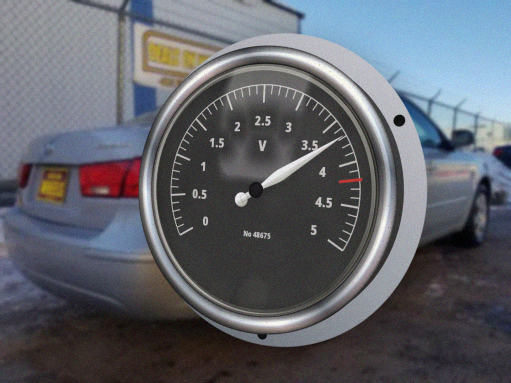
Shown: **3.7** V
